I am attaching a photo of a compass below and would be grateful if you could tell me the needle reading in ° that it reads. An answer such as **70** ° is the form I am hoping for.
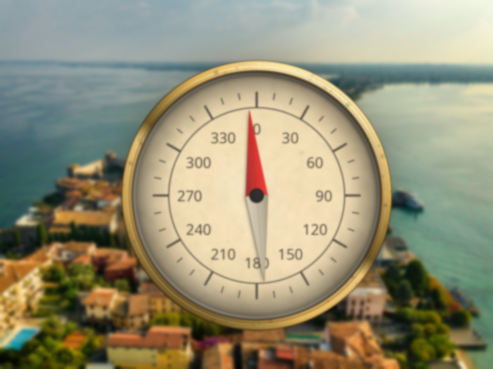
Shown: **355** °
